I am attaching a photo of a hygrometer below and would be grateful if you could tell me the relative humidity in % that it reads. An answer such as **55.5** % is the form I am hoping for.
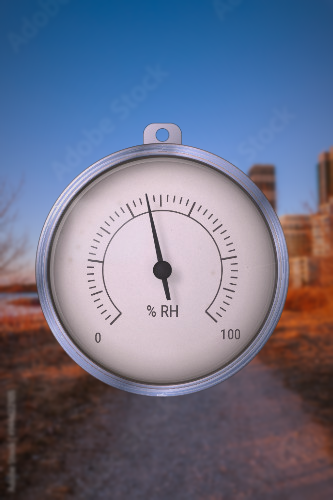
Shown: **46** %
